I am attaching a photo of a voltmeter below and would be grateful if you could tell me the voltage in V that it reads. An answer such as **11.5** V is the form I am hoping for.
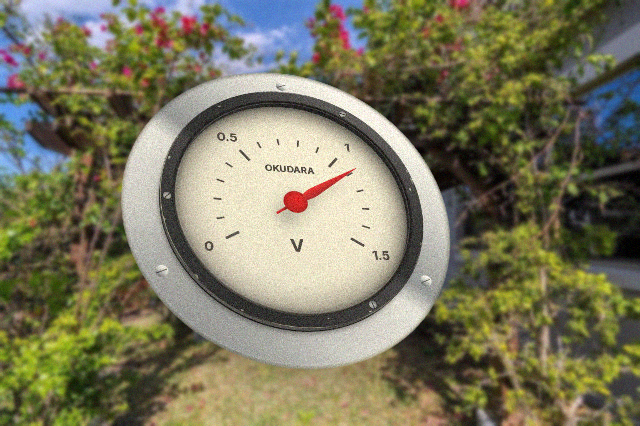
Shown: **1.1** V
